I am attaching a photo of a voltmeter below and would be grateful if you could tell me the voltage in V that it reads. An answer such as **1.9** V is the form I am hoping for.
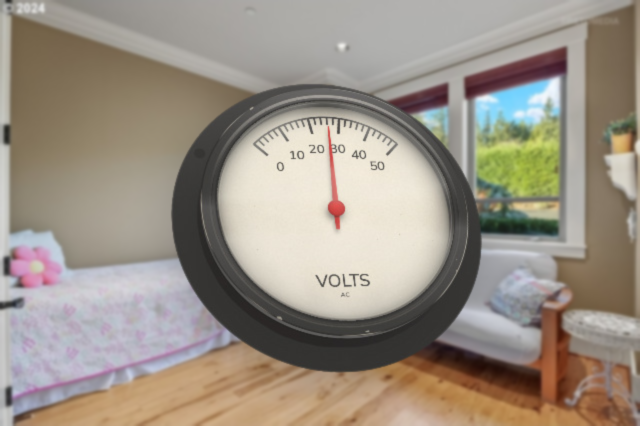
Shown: **26** V
